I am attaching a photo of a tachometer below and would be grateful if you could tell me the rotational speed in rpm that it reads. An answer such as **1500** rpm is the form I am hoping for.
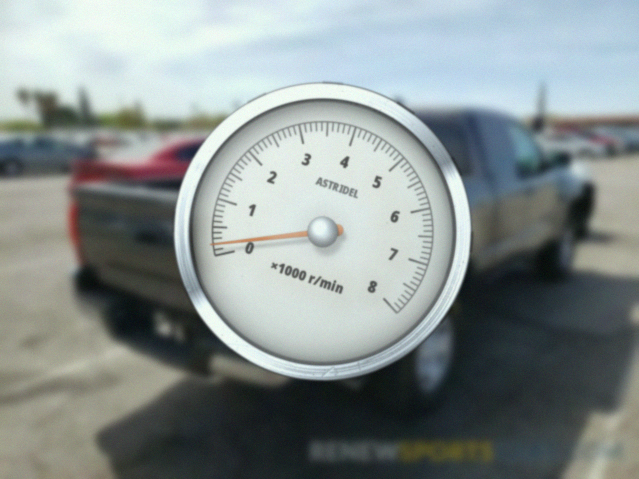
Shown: **200** rpm
